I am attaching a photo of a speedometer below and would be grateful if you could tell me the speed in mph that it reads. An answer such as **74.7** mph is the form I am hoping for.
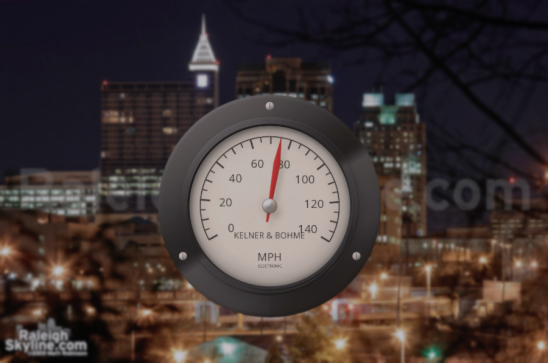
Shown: **75** mph
